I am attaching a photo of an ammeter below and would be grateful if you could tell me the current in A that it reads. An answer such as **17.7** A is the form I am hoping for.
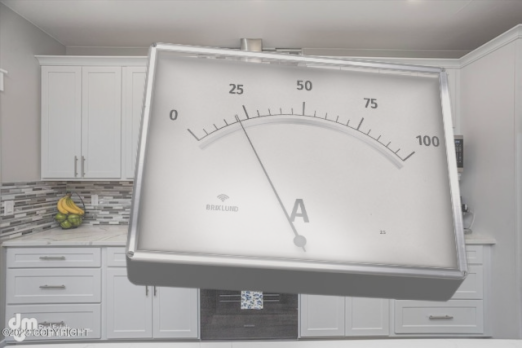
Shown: **20** A
